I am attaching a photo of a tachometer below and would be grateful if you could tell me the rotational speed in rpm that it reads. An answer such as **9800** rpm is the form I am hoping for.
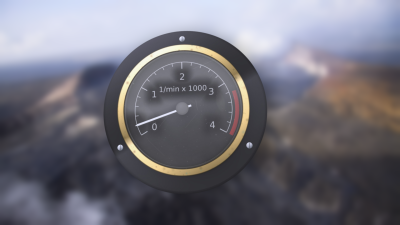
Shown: **200** rpm
